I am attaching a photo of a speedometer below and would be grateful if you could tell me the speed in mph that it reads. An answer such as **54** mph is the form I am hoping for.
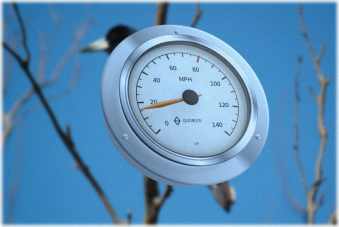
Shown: **15** mph
